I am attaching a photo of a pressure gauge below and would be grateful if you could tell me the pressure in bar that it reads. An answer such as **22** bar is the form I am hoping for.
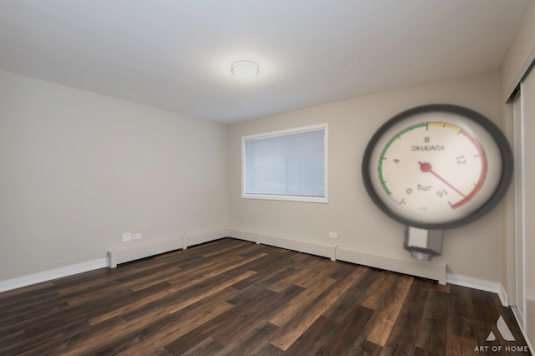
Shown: **15** bar
